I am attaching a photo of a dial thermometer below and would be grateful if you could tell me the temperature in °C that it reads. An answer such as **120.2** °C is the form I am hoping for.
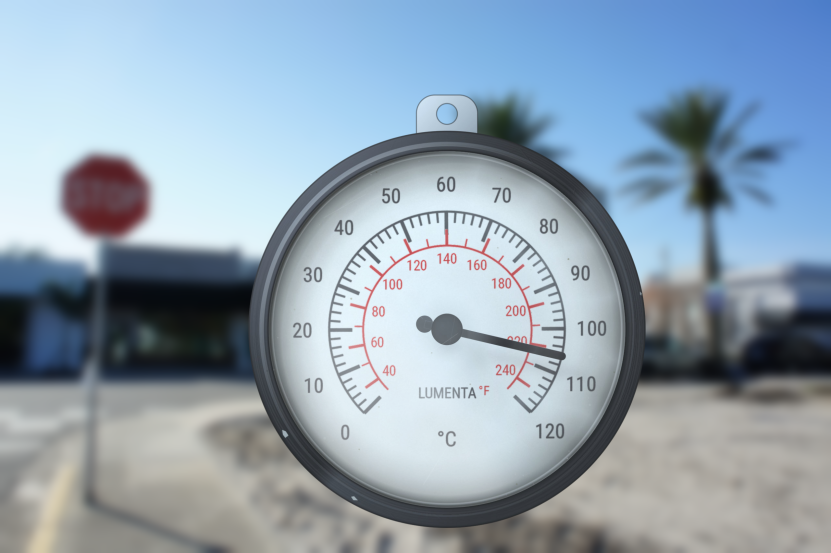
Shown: **106** °C
